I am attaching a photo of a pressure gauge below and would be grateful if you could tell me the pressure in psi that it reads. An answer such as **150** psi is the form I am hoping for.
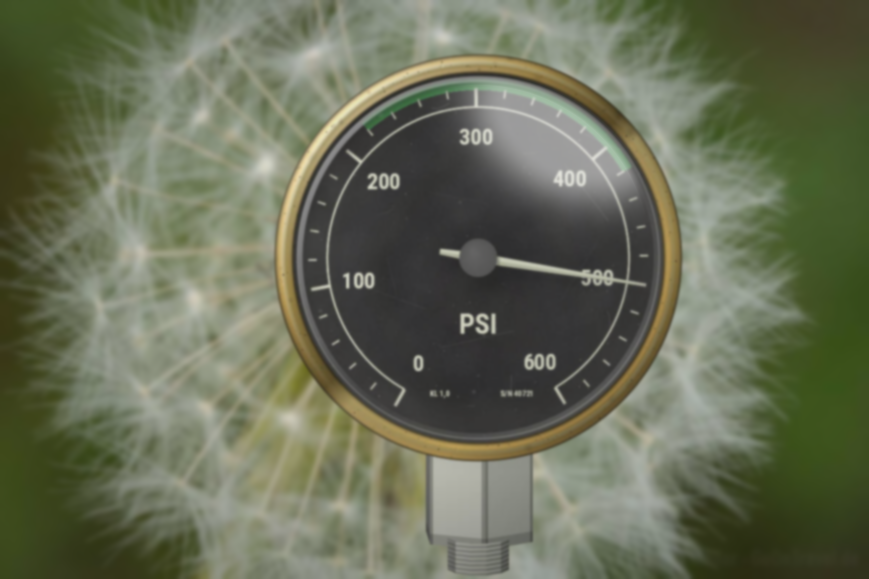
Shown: **500** psi
